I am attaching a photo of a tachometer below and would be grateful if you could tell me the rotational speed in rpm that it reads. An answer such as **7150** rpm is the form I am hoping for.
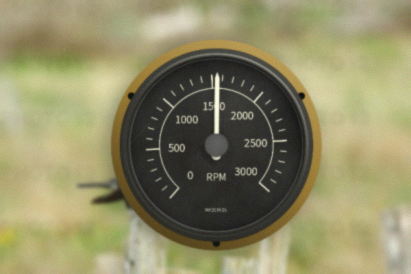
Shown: **1550** rpm
